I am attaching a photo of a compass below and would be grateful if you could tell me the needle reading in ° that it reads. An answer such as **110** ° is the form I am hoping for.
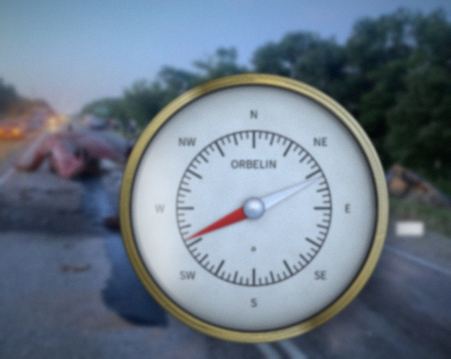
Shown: **245** °
